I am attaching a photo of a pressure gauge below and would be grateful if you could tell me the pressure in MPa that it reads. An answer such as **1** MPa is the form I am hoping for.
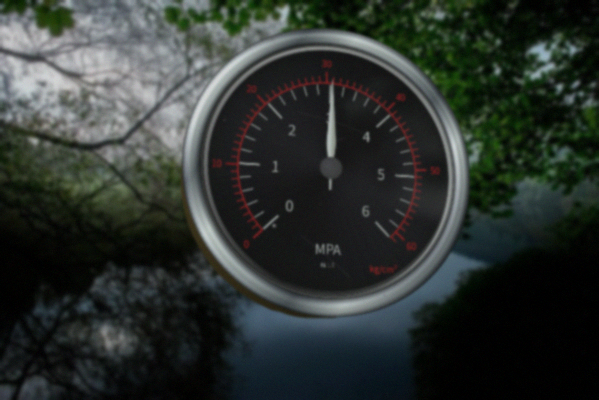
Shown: **3** MPa
